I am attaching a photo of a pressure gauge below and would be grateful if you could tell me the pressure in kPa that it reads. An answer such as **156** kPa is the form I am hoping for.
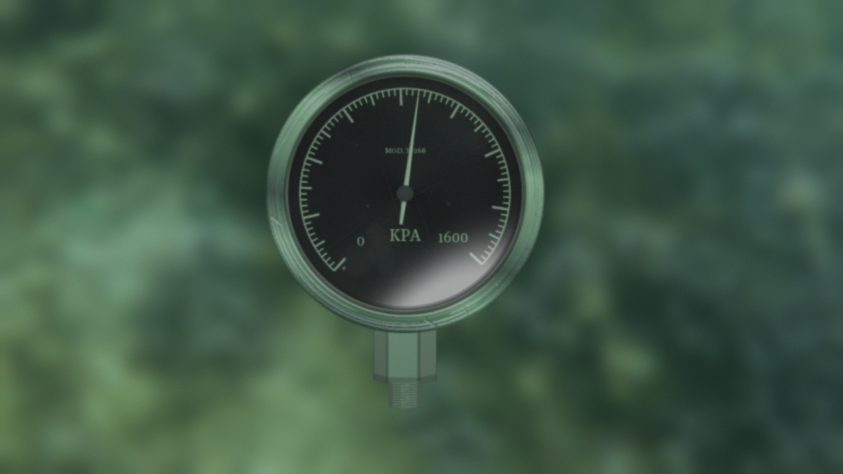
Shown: **860** kPa
